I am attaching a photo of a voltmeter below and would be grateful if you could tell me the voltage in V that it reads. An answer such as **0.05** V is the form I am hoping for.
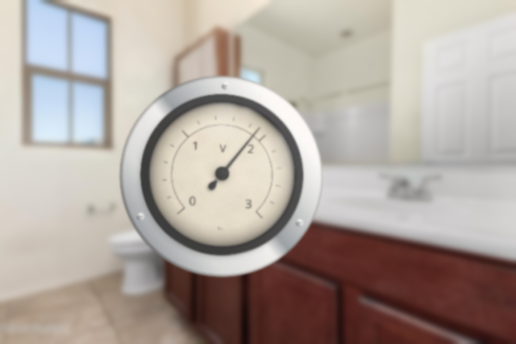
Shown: **1.9** V
